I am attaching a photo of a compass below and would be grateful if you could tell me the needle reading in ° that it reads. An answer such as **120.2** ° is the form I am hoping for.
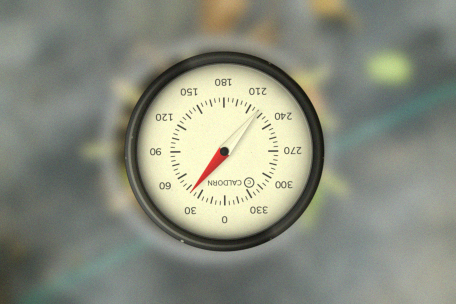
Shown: **40** °
